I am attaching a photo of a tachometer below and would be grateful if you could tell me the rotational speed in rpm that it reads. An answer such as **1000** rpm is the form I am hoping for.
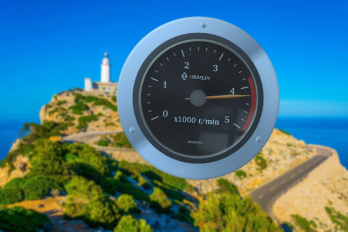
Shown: **4200** rpm
